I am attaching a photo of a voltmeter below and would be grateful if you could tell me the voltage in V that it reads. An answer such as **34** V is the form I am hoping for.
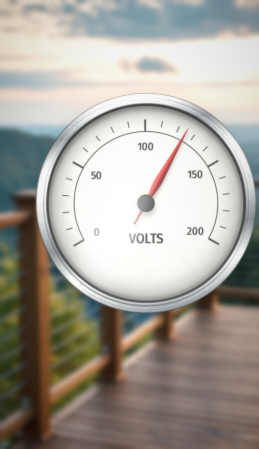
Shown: **125** V
